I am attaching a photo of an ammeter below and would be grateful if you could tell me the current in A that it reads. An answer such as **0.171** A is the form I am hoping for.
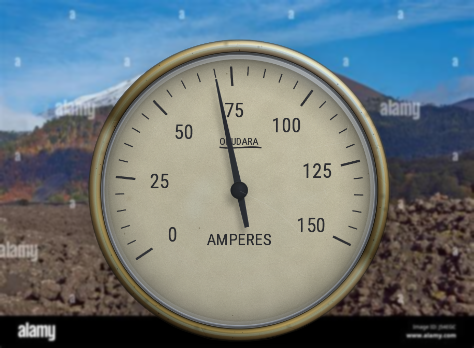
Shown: **70** A
